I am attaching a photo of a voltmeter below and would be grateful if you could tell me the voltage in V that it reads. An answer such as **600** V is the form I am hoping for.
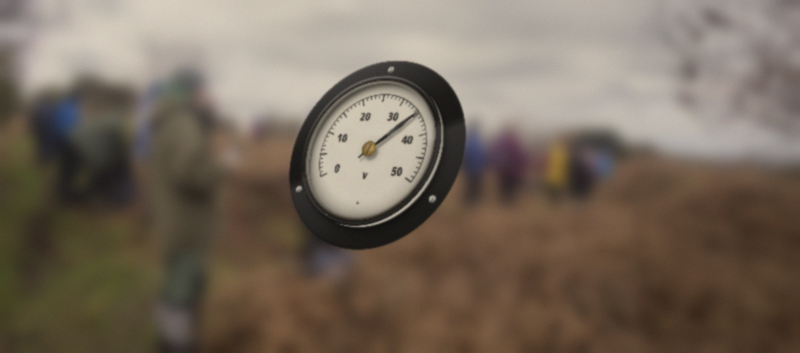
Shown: **35** V
